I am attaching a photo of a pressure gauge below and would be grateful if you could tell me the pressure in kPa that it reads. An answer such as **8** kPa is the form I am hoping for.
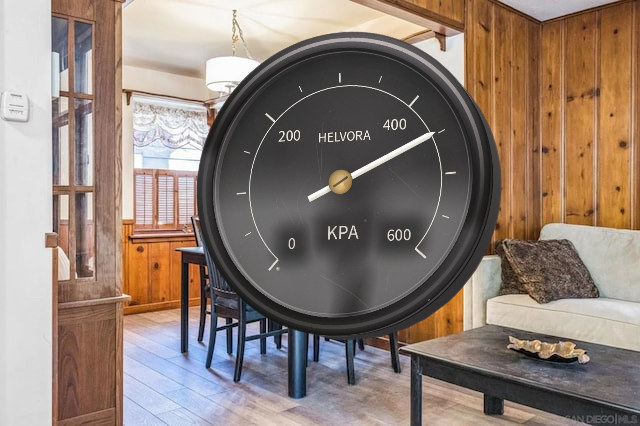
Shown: **450** kPa
